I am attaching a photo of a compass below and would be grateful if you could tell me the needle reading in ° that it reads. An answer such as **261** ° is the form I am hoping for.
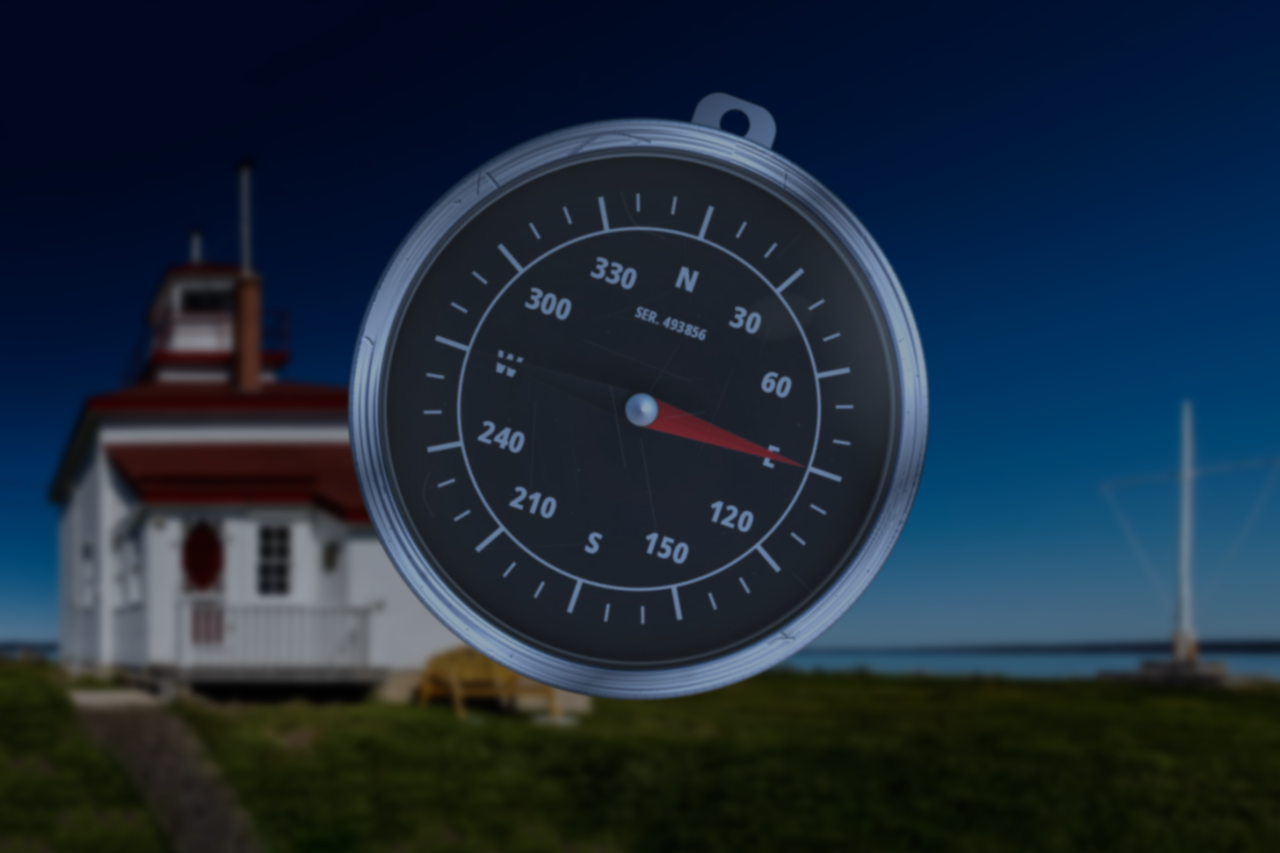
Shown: **90** °
